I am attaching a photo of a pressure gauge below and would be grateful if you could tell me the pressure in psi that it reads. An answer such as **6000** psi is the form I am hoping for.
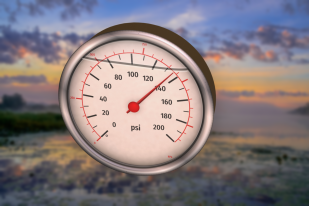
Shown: **135** psi
